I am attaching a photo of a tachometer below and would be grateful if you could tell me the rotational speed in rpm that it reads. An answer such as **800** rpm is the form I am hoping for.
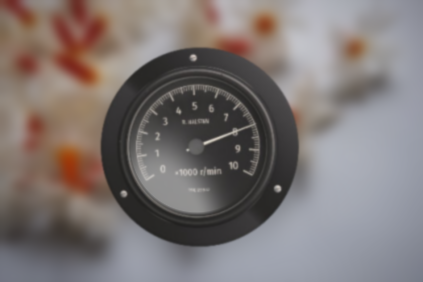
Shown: **8000** rpm
